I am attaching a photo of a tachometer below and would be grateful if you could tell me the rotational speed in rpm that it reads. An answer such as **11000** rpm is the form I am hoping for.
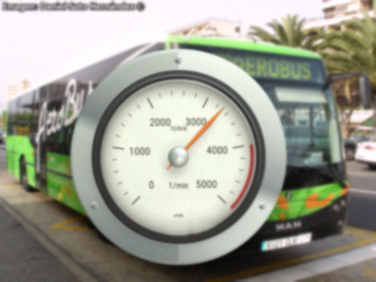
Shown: **3300** rpm
